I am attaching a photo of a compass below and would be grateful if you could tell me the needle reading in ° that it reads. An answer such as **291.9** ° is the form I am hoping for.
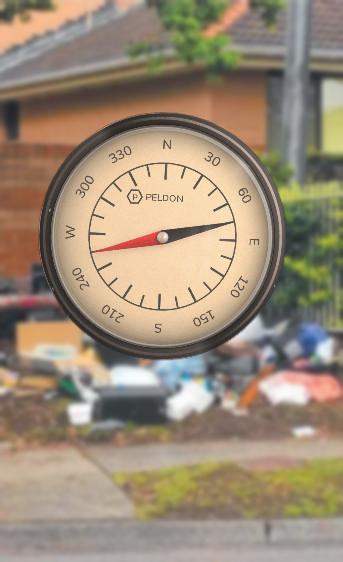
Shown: **255** °
